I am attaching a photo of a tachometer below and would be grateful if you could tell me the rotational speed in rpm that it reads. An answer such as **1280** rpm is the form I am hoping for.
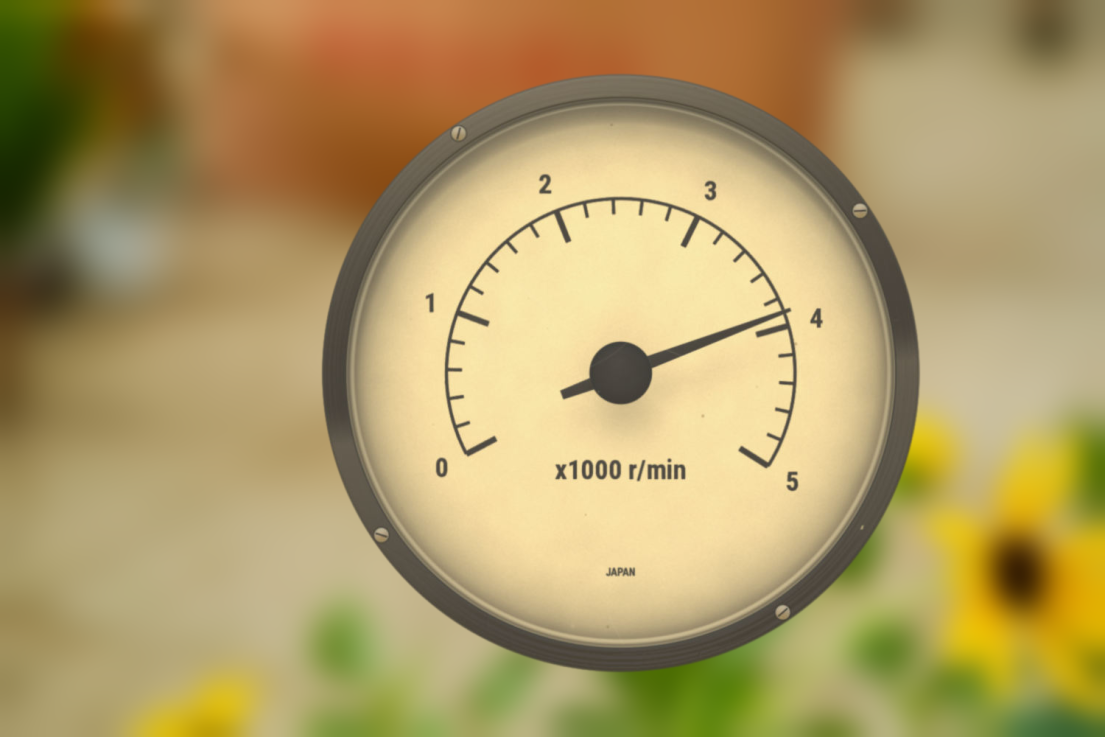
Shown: **3900** rpm
